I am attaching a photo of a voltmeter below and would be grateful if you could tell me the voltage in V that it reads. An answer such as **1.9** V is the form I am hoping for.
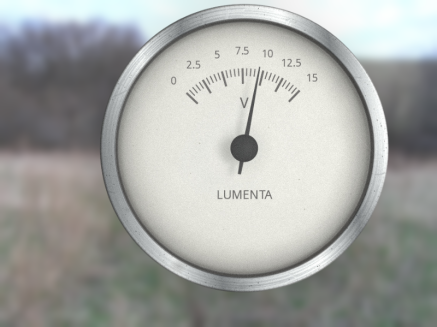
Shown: **9.5** V
